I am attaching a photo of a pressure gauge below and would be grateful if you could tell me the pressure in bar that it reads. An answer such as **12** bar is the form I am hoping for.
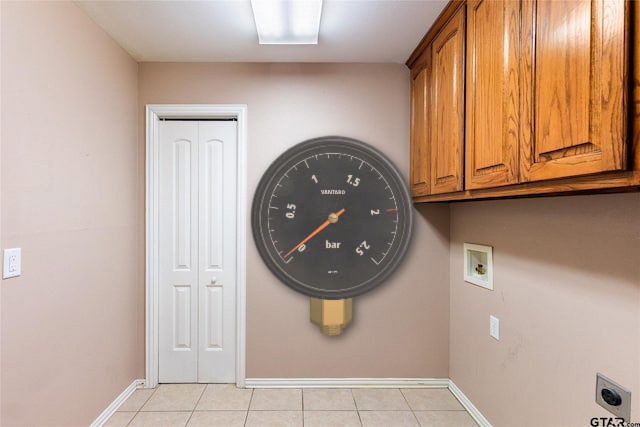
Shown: **0.05** bar
